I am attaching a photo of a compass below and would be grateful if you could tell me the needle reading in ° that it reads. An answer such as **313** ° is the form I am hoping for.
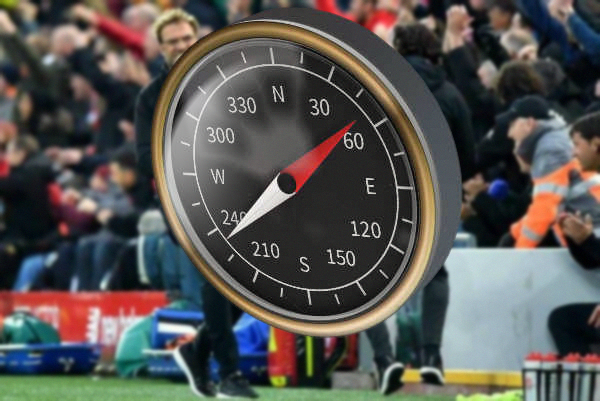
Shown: **52.5** °
